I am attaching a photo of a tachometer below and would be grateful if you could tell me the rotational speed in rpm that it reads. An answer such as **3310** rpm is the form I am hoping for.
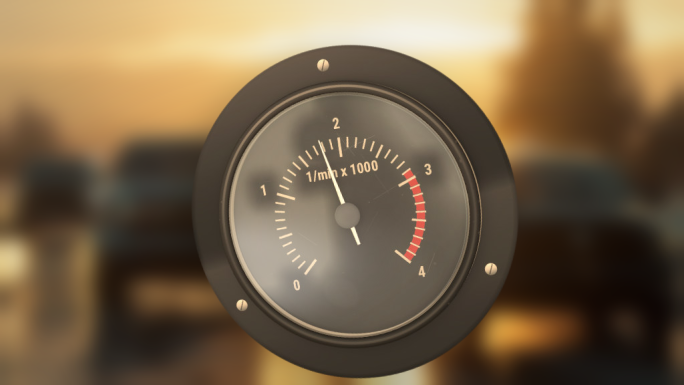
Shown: **1800** rpm
